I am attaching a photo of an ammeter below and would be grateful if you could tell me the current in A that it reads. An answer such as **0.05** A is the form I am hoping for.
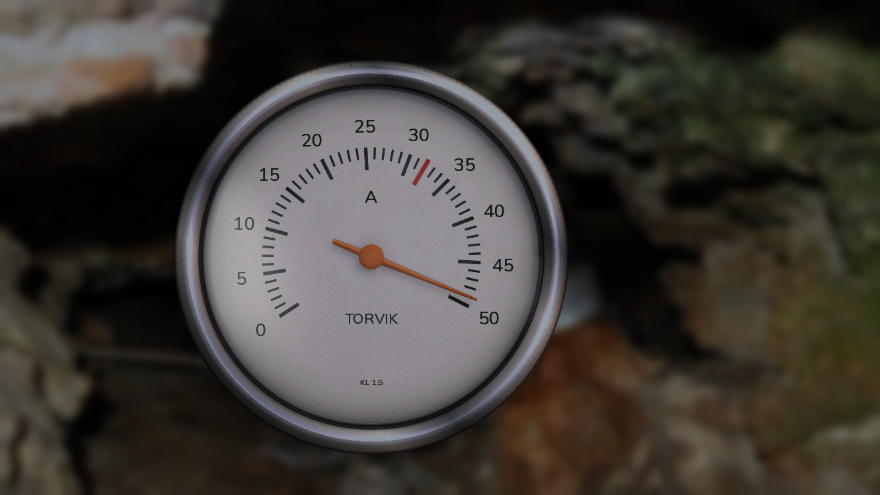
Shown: **49** A
